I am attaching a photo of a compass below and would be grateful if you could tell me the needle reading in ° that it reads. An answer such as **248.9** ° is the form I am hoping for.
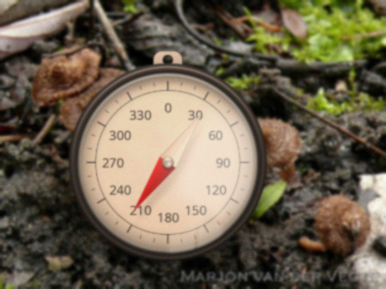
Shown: **215** °
